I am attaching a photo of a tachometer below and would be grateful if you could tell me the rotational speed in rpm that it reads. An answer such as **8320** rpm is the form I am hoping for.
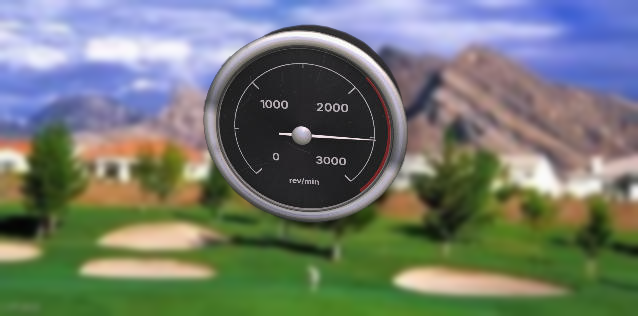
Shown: **2500** rpm
